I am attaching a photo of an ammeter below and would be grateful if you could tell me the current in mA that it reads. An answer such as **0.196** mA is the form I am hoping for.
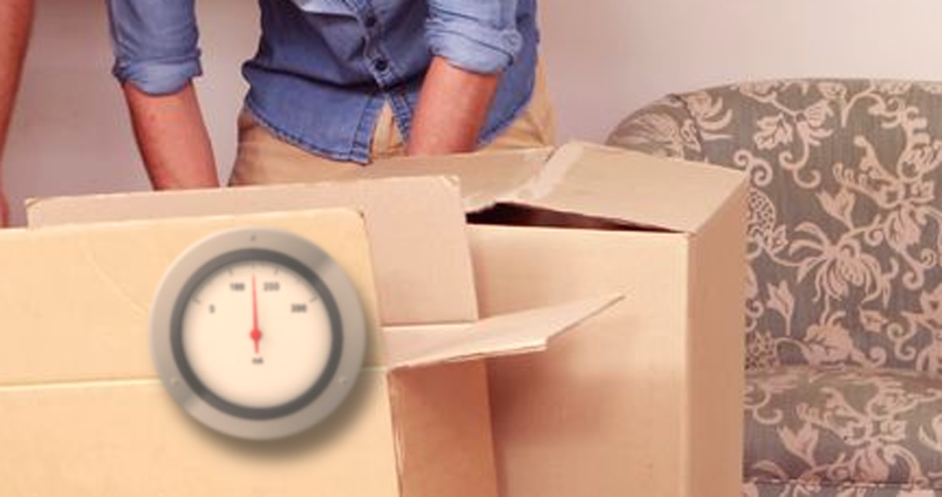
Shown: **150** mA
